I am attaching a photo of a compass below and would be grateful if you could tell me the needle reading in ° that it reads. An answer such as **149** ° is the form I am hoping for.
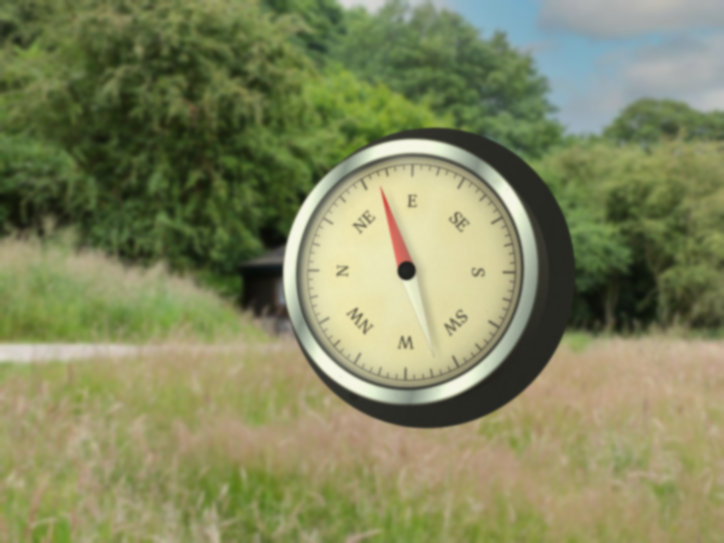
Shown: **70** °
